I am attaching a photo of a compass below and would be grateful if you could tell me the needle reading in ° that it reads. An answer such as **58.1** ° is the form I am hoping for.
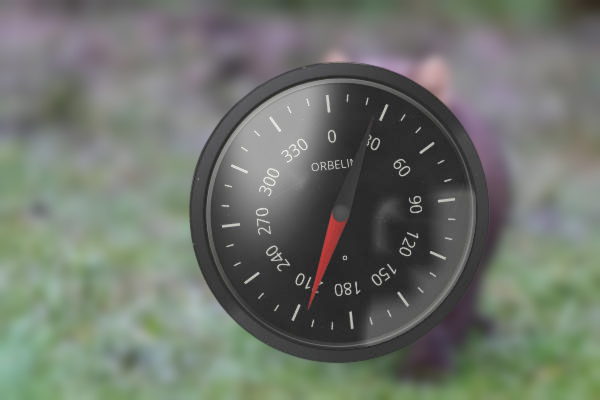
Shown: **205** °
